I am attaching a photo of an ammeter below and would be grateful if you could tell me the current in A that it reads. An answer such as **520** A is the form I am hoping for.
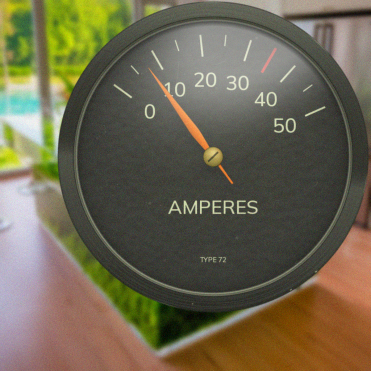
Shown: **7.5** A
